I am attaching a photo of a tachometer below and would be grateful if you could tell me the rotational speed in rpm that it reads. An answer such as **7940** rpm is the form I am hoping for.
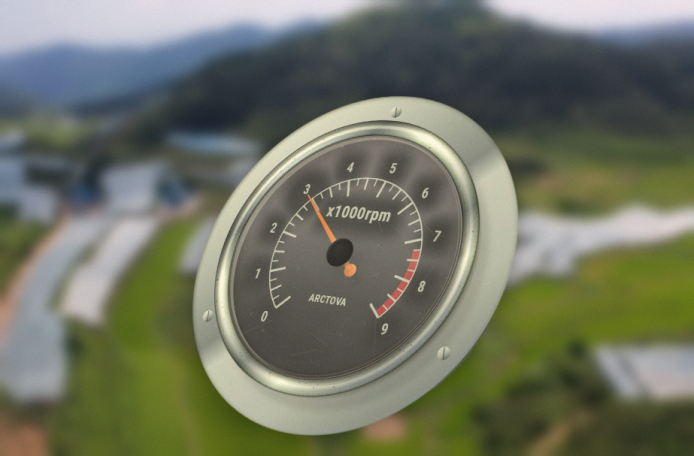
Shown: **3000** rpm
